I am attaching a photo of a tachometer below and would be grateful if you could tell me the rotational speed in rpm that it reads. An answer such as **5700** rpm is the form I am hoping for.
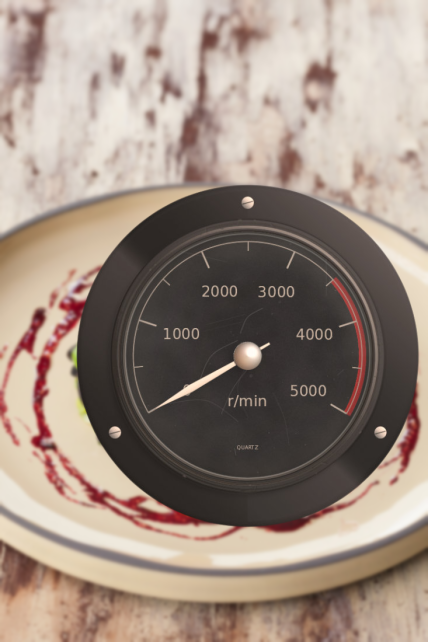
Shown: **0** rpm
